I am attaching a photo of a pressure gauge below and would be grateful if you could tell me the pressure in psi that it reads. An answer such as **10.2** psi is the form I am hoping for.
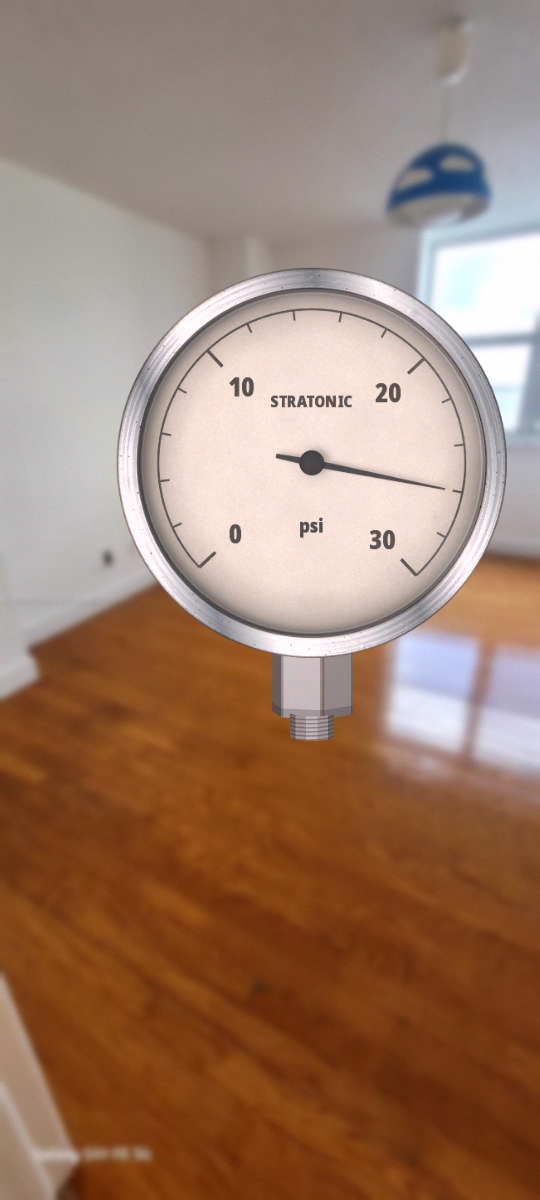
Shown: **26** psi
